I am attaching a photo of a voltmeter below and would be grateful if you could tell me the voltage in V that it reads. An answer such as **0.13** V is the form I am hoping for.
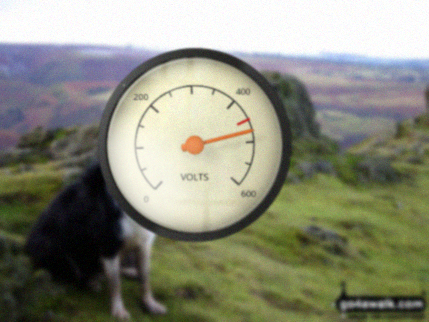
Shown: **475** V
